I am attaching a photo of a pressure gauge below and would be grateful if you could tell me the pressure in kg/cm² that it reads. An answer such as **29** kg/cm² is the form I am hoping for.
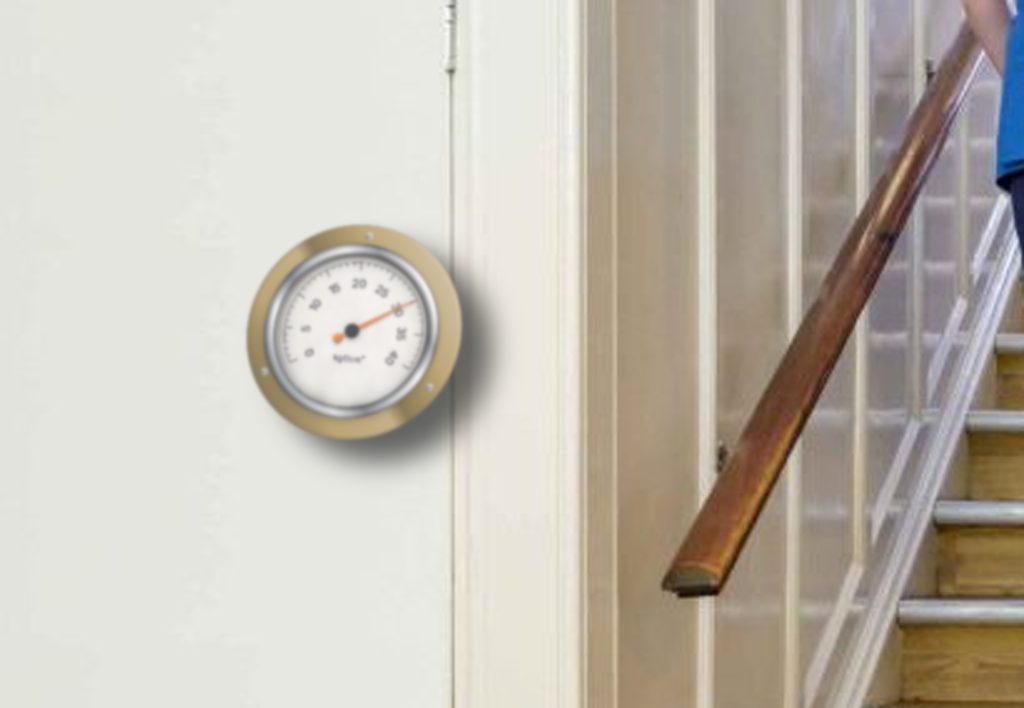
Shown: **30** kg/cm²
